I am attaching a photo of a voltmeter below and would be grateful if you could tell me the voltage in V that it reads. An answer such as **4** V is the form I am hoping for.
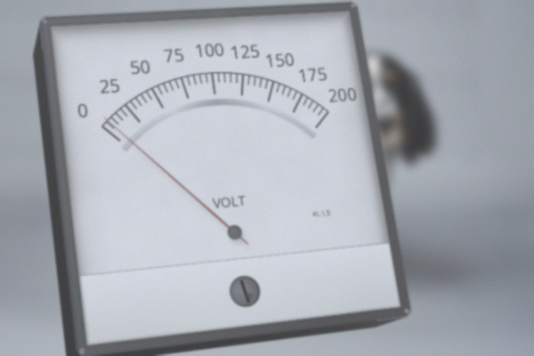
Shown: **5** V
